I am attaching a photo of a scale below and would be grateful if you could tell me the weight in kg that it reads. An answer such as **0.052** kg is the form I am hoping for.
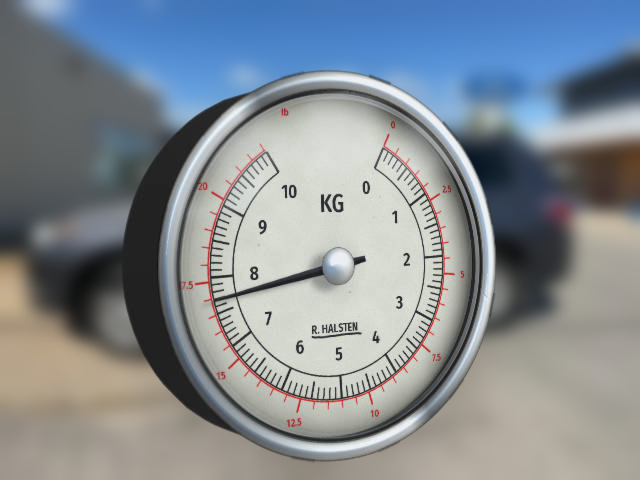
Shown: **7.7** kg
